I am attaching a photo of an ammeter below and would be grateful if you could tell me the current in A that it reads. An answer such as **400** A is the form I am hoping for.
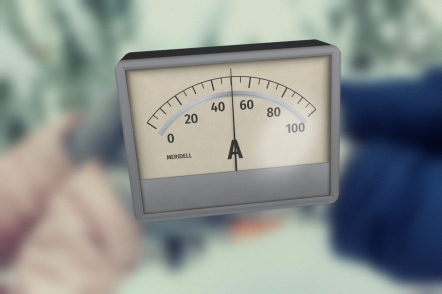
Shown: **50** A
